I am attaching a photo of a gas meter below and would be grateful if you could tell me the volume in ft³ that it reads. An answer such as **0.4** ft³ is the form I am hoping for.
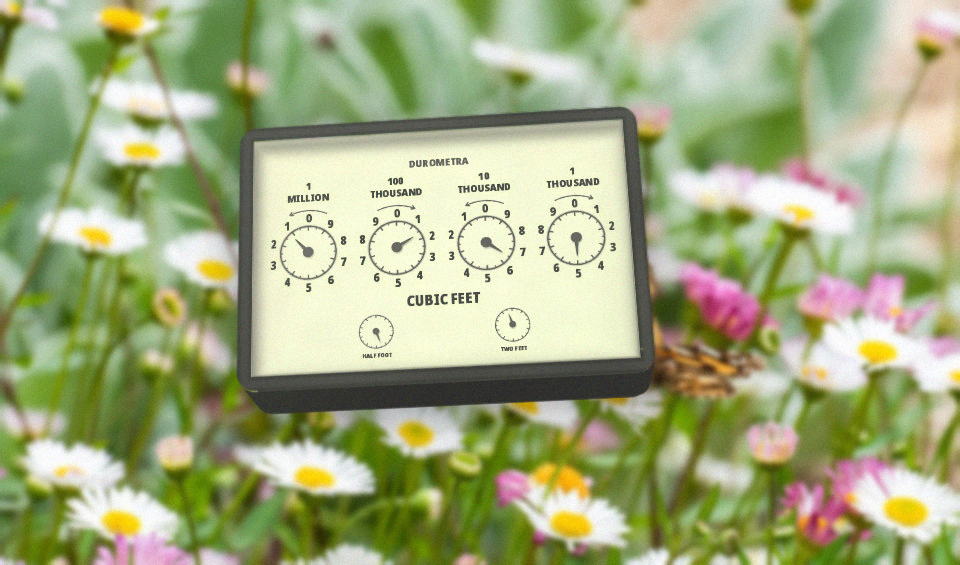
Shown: **116500** ft³
